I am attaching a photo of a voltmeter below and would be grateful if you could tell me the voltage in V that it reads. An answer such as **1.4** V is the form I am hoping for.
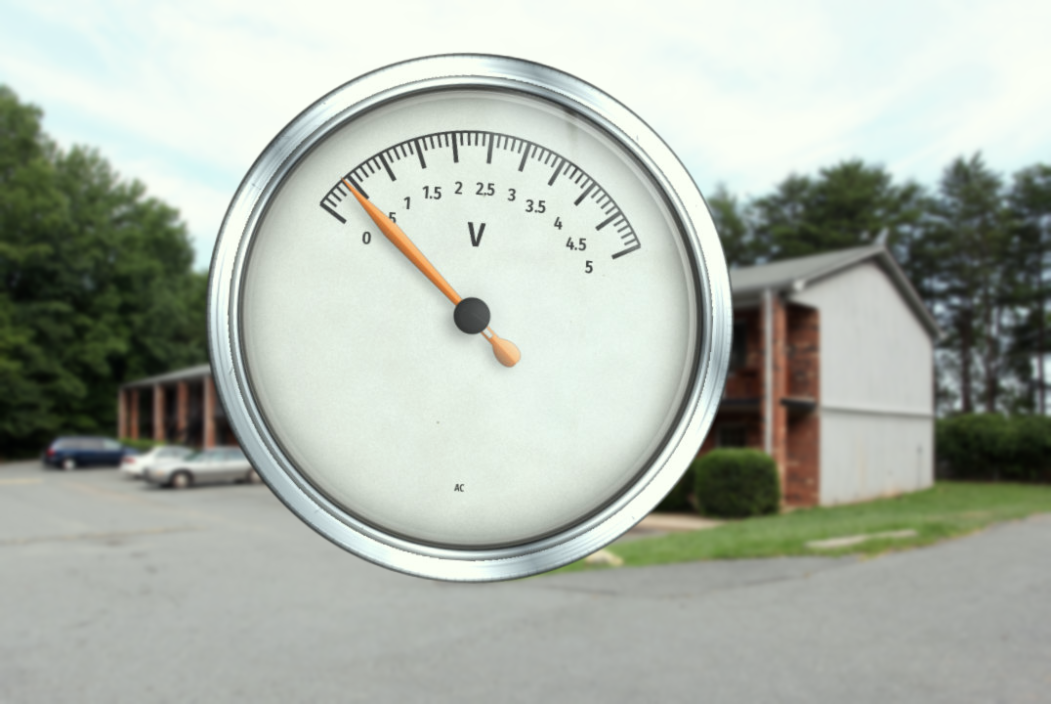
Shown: **0.4** V
